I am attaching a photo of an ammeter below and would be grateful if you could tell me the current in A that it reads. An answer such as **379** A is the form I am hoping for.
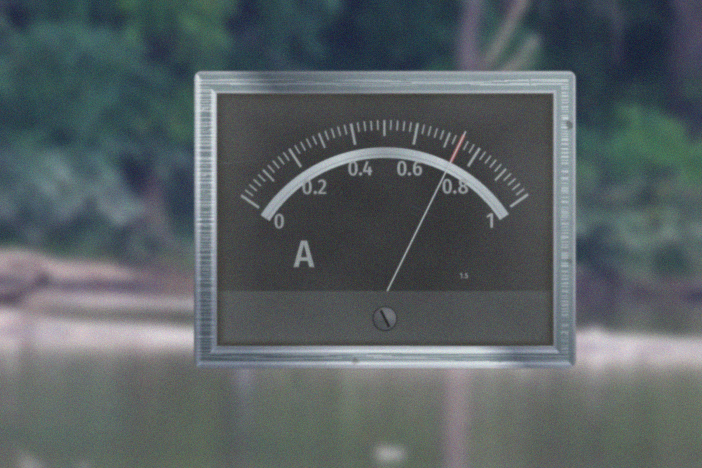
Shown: **0.74** A
